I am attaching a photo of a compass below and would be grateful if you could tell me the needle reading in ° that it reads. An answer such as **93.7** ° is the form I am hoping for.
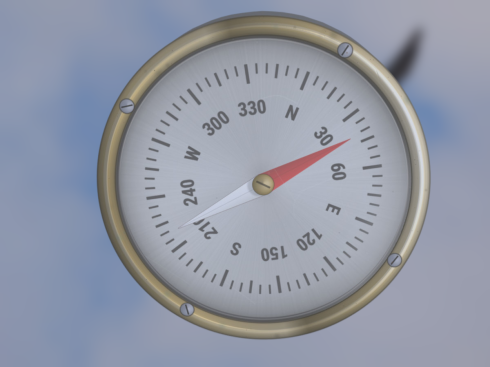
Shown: **40** °
